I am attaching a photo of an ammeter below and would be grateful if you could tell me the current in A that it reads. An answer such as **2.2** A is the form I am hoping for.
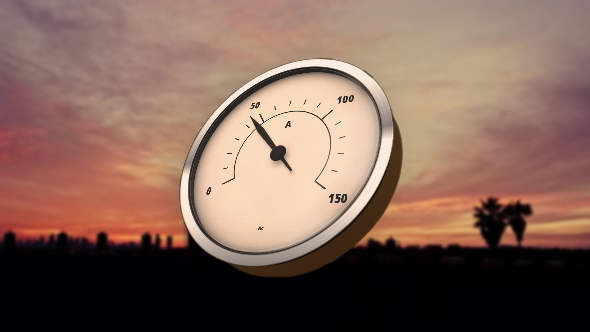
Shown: **45** A
